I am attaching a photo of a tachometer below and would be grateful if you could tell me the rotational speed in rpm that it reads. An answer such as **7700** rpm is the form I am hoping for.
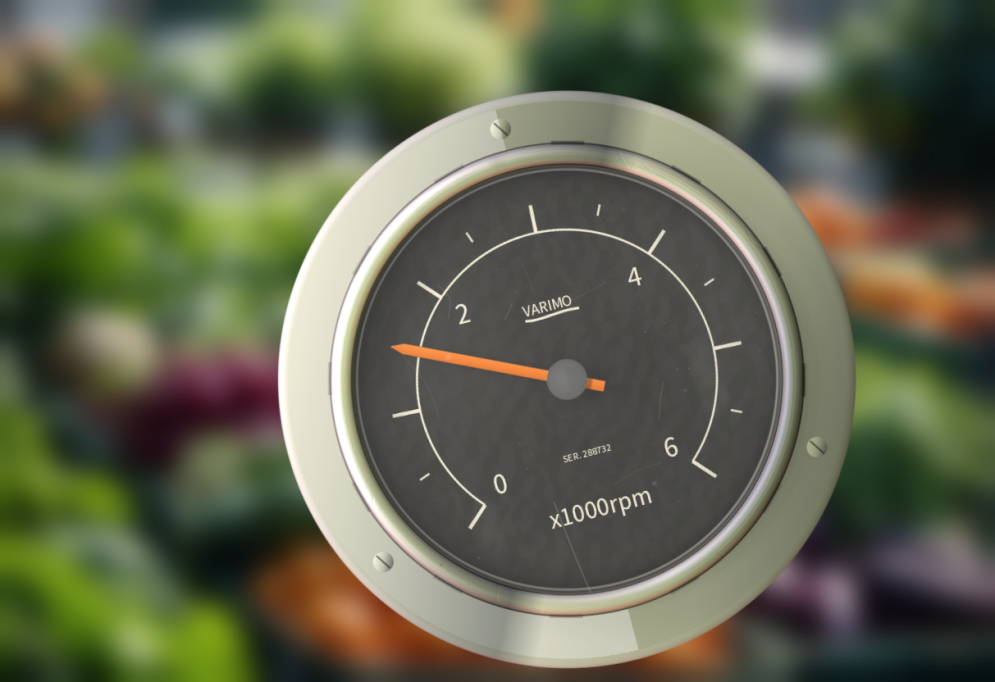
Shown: **1500** rpm
